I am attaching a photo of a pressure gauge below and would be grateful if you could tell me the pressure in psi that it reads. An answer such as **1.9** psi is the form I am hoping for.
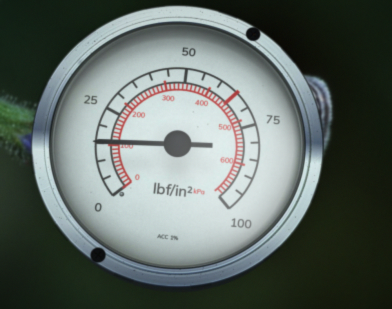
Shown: **15** psi
